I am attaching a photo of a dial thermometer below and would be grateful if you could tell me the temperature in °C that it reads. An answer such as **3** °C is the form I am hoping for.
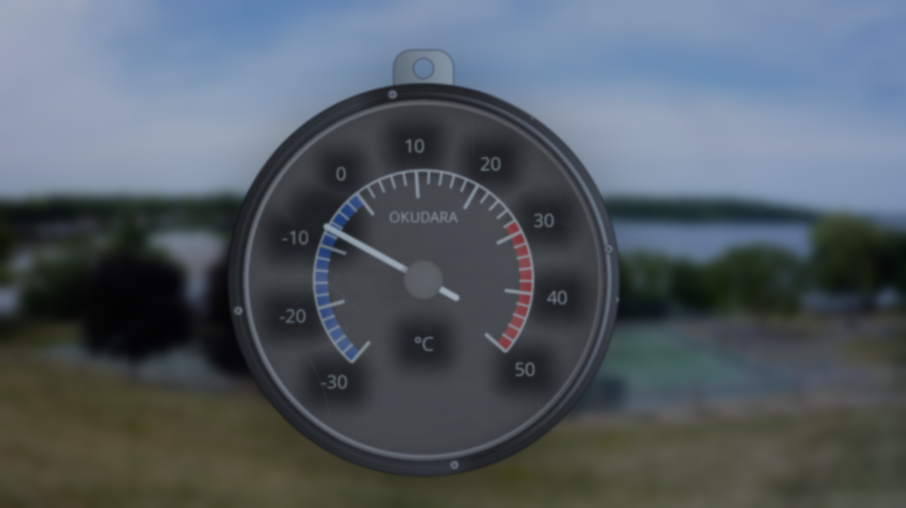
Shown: **-7** °C
